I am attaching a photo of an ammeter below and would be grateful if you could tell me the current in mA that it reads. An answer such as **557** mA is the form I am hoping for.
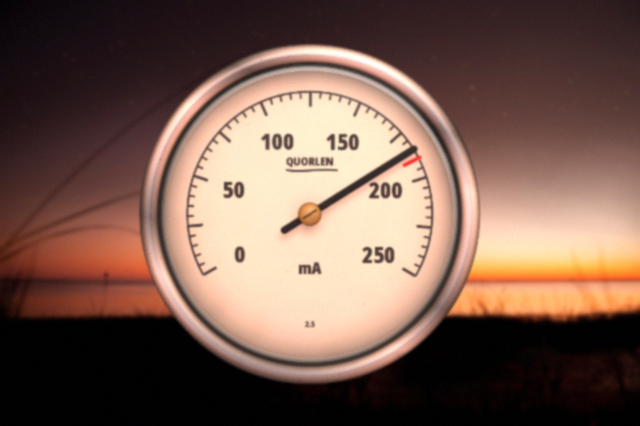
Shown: **185** mA
